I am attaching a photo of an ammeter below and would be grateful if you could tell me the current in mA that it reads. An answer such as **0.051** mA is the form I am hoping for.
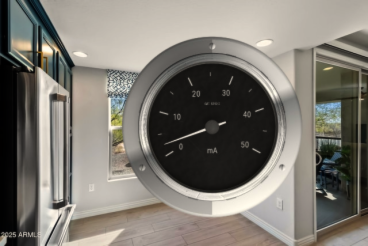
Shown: **2.5** mA
